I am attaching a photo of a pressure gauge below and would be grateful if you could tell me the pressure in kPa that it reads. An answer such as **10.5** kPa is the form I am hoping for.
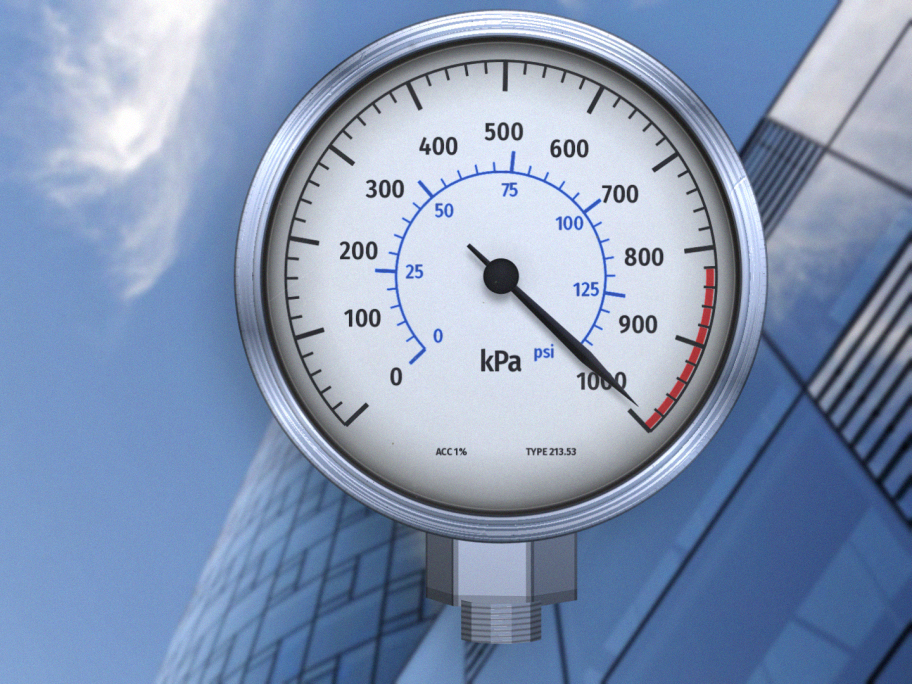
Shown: **990** kPa
